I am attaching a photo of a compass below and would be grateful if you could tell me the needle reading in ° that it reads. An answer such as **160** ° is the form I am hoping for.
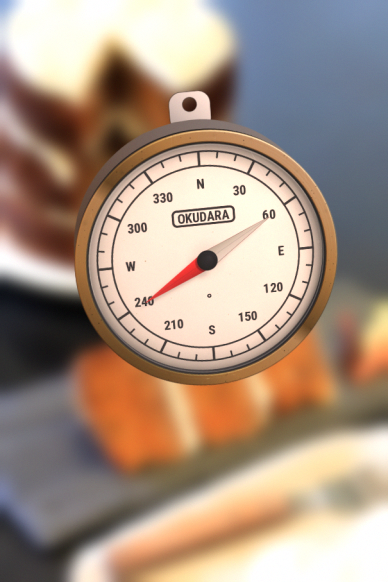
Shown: **240** °
